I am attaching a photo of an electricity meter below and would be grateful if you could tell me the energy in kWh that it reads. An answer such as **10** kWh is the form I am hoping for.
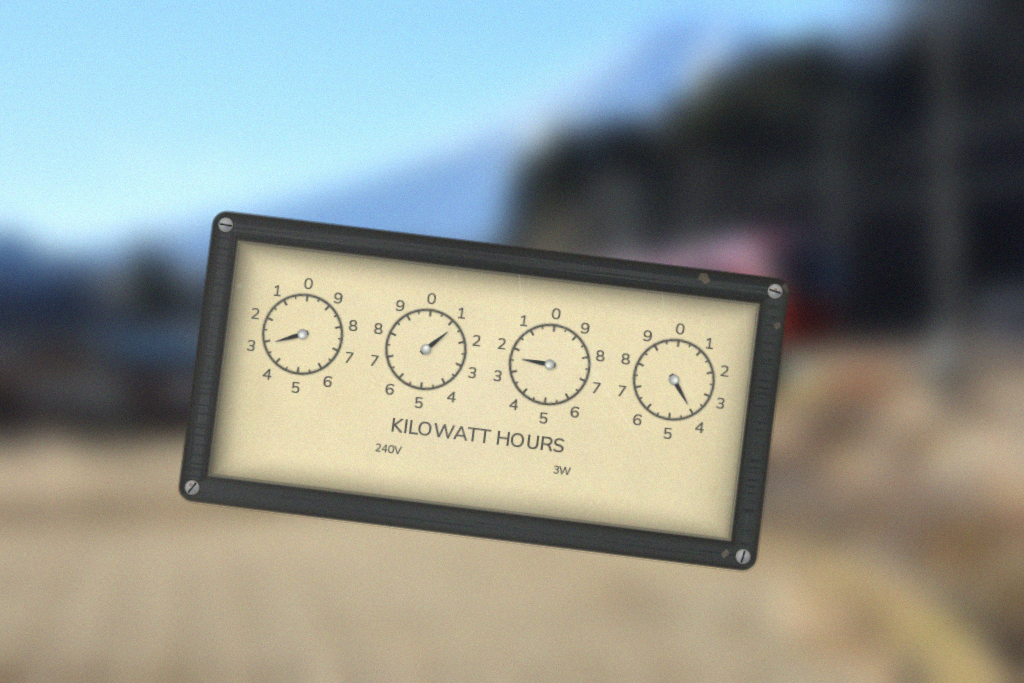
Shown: **3124** kWh
